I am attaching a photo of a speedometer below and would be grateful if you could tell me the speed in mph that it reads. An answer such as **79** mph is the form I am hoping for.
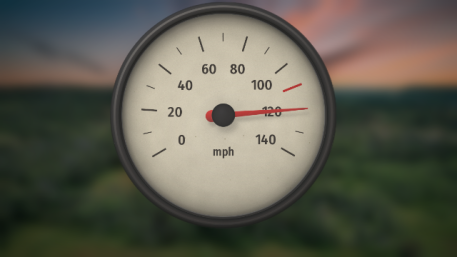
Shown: **120** mph
